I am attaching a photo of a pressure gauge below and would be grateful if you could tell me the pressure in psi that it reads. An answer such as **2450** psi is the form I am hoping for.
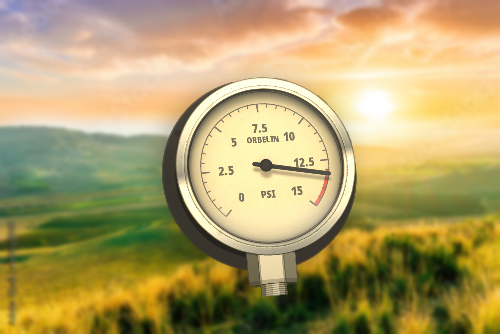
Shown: **13.25** psi
